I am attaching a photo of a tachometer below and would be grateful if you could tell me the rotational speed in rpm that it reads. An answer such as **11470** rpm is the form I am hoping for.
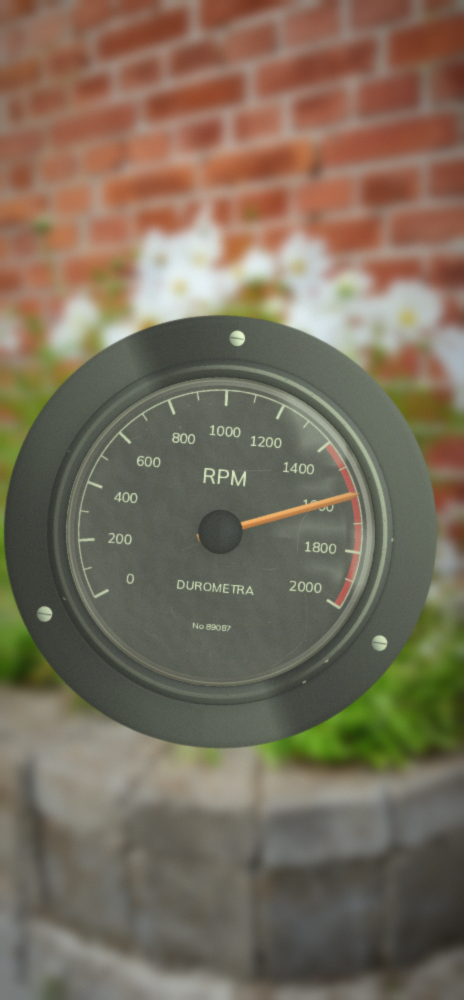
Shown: **1600** rpm
